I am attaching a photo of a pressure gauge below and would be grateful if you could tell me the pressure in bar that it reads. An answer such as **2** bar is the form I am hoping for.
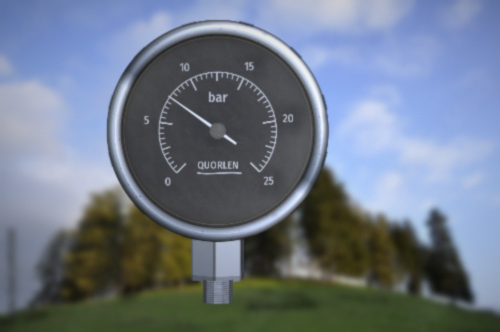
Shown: **7.5** bar
